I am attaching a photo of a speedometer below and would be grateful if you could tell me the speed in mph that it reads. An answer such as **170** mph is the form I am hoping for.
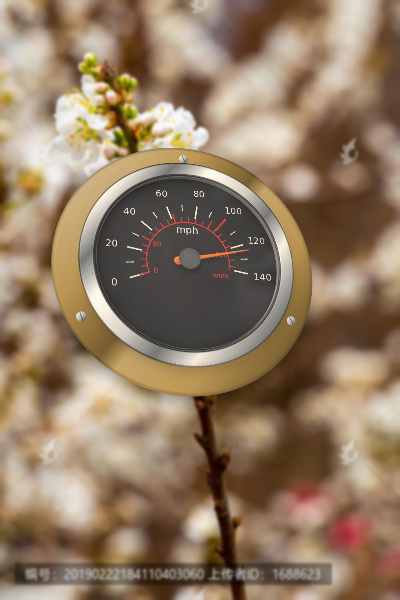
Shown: **125** mph
